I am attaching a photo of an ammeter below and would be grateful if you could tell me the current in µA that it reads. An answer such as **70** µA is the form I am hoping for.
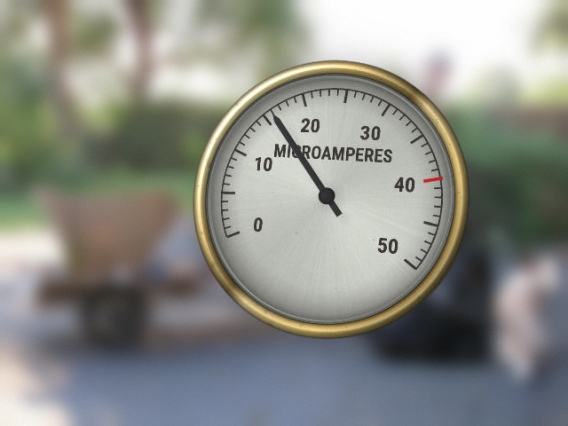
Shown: **16** µA
